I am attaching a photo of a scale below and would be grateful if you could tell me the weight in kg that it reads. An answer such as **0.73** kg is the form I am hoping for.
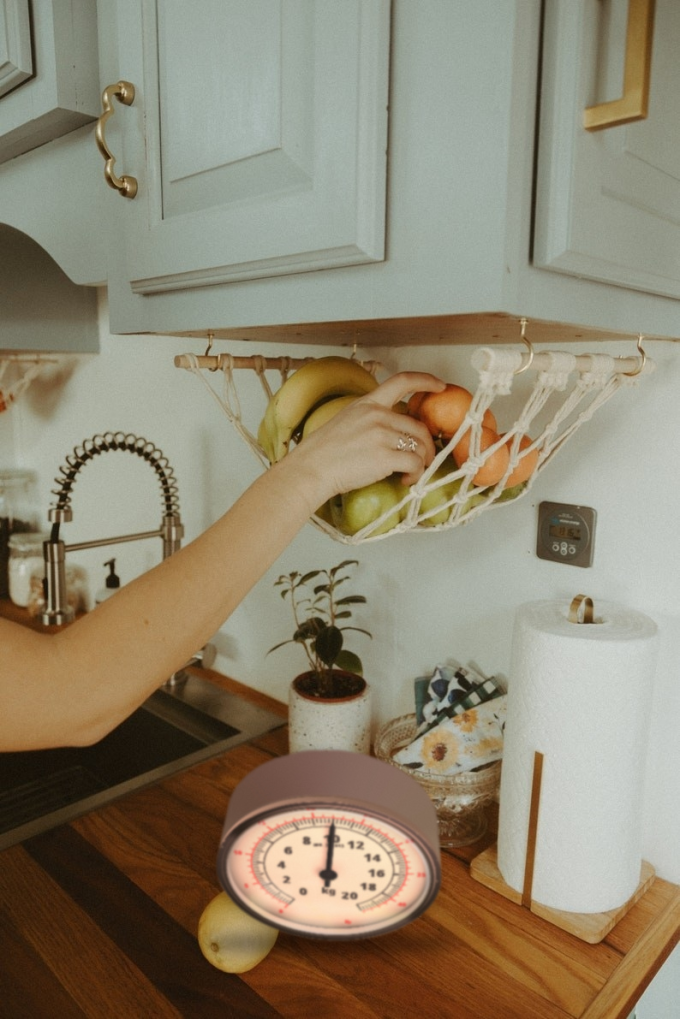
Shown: **10** kg
